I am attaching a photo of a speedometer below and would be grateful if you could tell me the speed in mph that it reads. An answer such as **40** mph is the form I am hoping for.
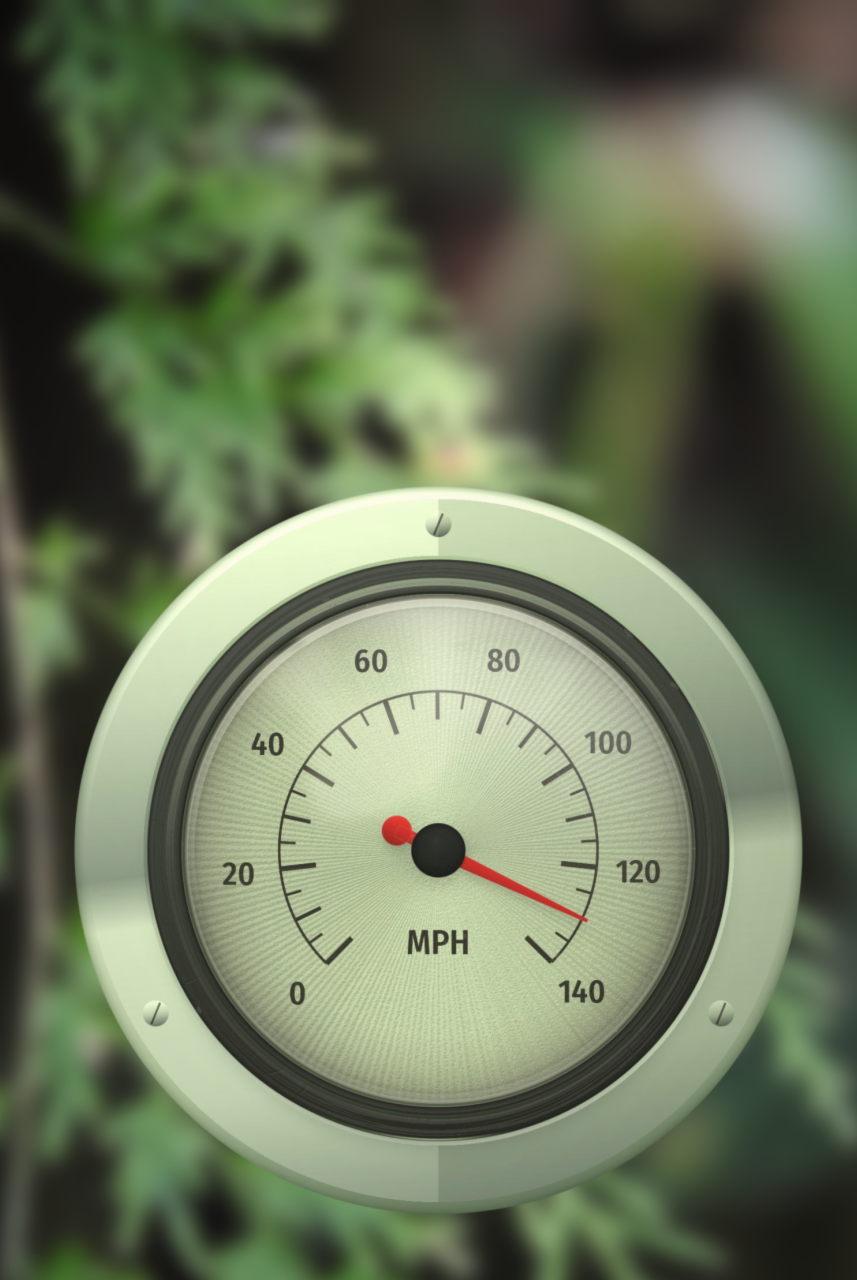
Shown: **130** mph
